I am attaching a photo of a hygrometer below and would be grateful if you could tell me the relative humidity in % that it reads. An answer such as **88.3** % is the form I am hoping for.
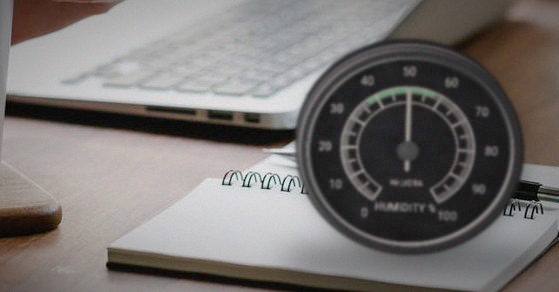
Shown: **50** %
